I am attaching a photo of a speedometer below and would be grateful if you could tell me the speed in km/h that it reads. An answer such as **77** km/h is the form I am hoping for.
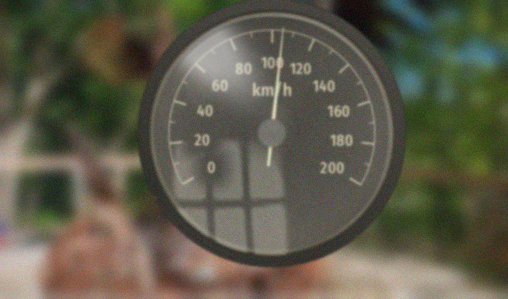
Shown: **105** km/h
